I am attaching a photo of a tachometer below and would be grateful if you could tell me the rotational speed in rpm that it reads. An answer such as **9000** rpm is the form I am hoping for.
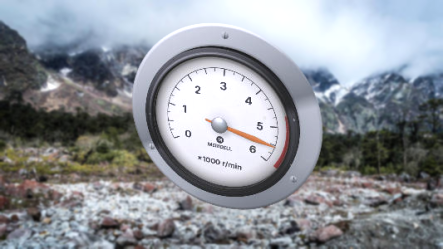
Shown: **5500** rpm
